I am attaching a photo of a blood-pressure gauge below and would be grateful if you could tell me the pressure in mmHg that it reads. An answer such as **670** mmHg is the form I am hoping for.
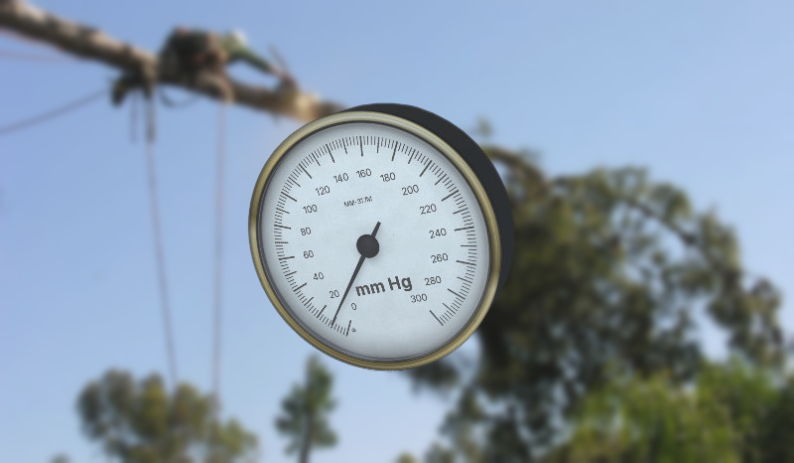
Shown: **10** mmHg
